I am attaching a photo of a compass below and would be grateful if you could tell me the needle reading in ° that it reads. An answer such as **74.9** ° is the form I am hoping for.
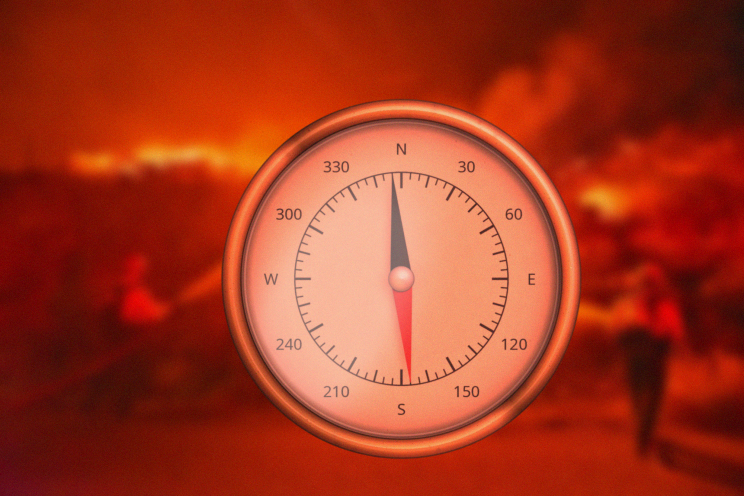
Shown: **175** °
